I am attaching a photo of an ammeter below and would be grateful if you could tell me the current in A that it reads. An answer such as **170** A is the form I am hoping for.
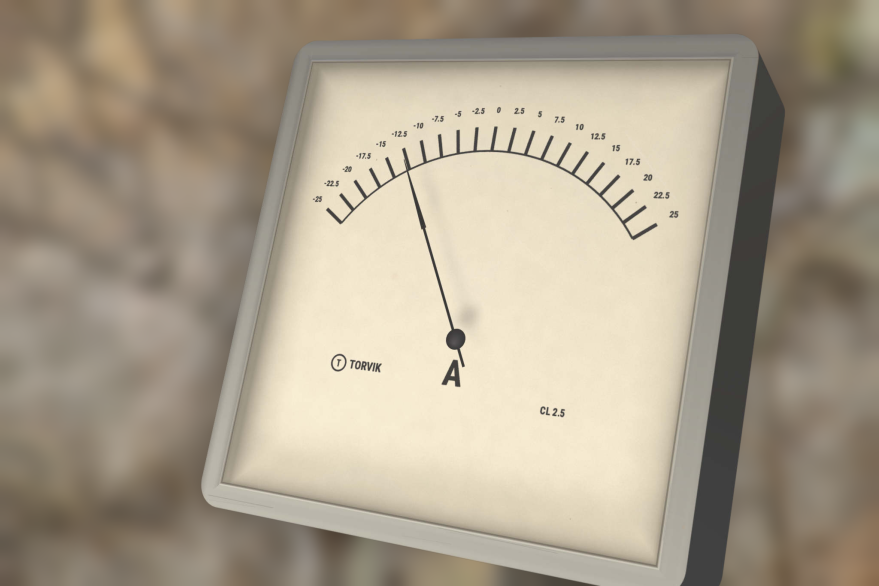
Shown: **-12.5** A
